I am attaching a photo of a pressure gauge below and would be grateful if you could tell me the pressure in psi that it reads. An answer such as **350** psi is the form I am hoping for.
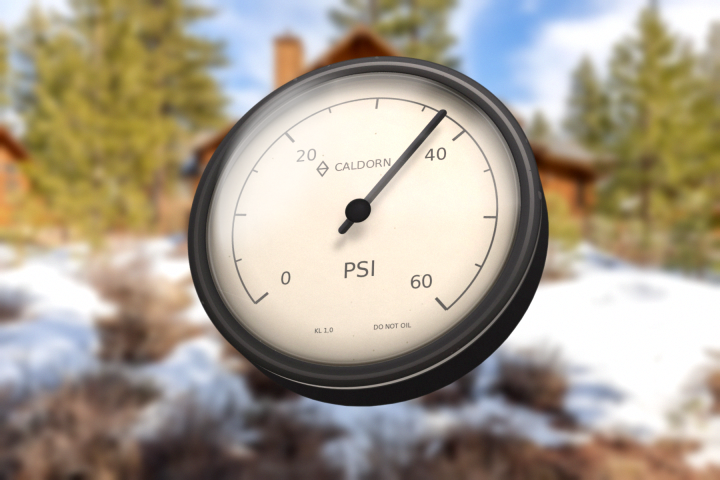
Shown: **37.5** psi
